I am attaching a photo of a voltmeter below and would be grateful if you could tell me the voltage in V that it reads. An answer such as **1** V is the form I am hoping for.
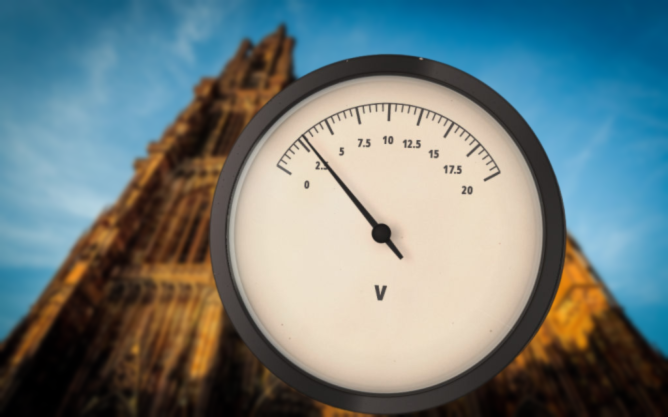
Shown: **3** V
